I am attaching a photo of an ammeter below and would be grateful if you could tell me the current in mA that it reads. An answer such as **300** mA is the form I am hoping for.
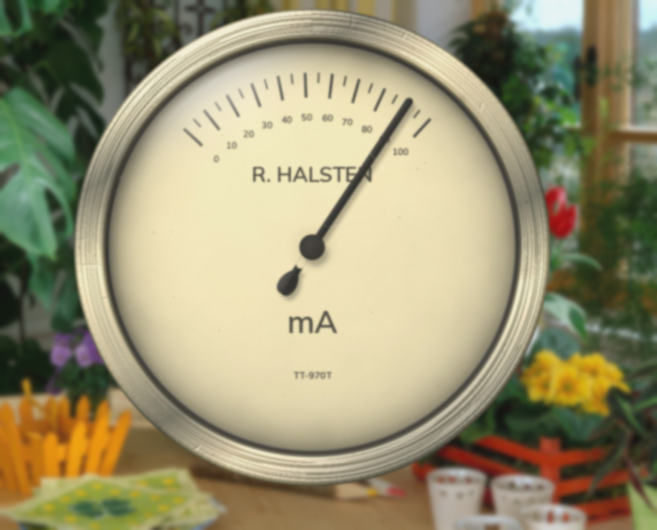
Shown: **90** mA
